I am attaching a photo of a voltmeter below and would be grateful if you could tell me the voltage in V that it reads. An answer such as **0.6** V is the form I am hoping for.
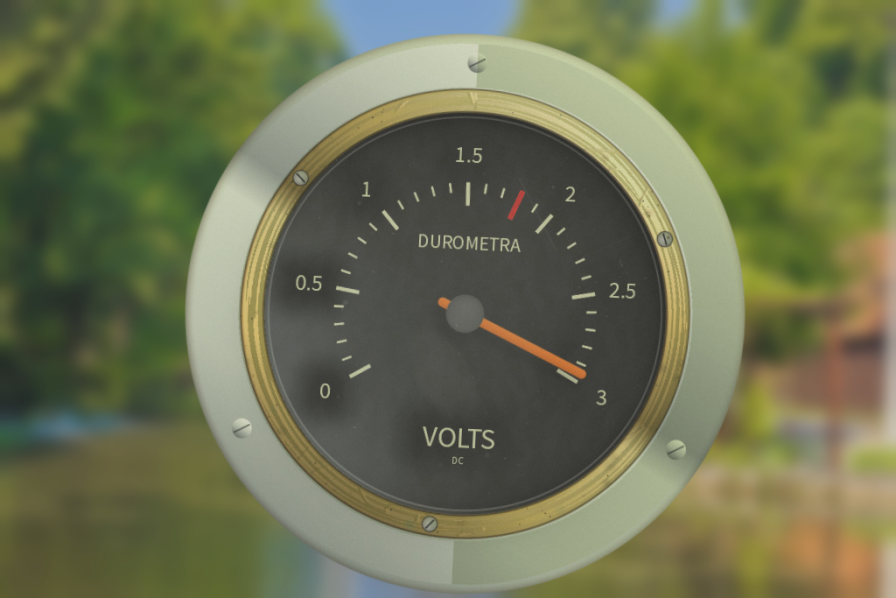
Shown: **2.95** V
